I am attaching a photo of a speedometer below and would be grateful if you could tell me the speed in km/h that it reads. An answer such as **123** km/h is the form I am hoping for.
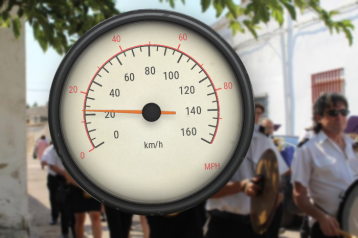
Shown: **22.5** km/h
